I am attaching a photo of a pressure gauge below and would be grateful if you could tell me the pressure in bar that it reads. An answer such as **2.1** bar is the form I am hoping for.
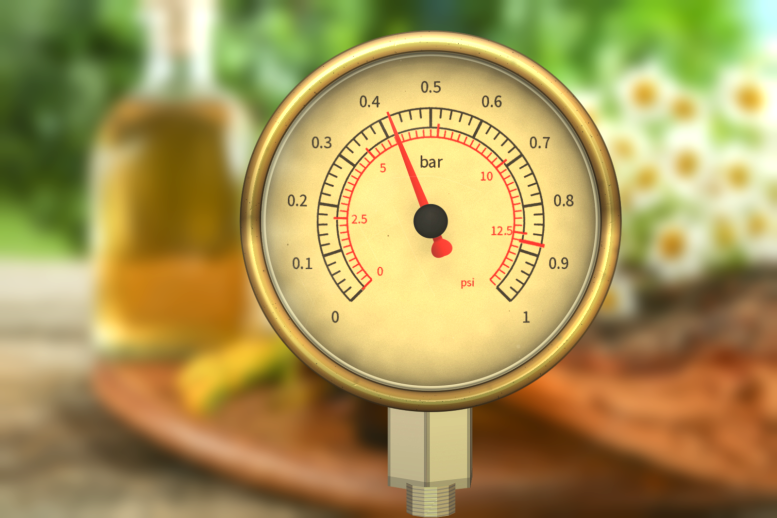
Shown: **0.42** bar
